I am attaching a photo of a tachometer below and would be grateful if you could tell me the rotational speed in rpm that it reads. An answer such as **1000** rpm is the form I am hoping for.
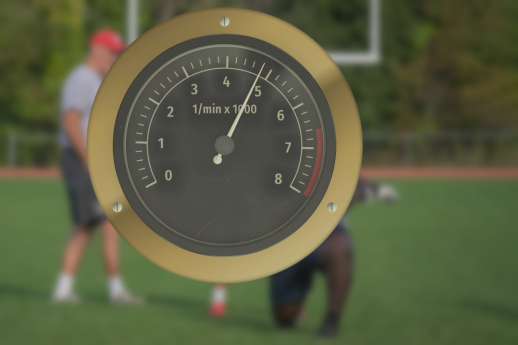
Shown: **4800** rpm
